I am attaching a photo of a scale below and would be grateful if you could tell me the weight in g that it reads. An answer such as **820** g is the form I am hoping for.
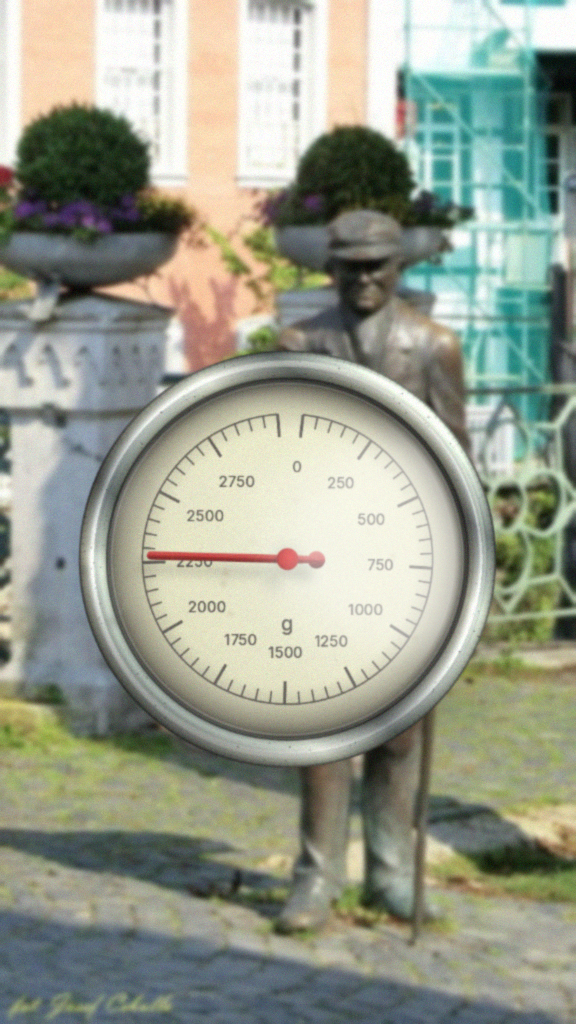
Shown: **2275** g
